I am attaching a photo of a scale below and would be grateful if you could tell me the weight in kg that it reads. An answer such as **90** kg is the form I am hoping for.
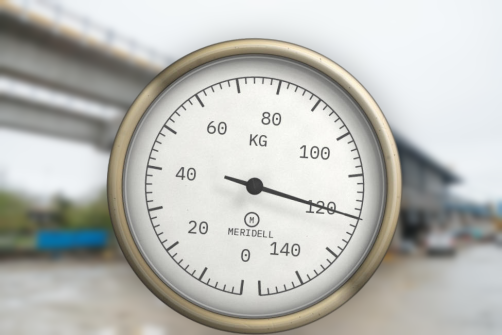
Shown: **120** kg
